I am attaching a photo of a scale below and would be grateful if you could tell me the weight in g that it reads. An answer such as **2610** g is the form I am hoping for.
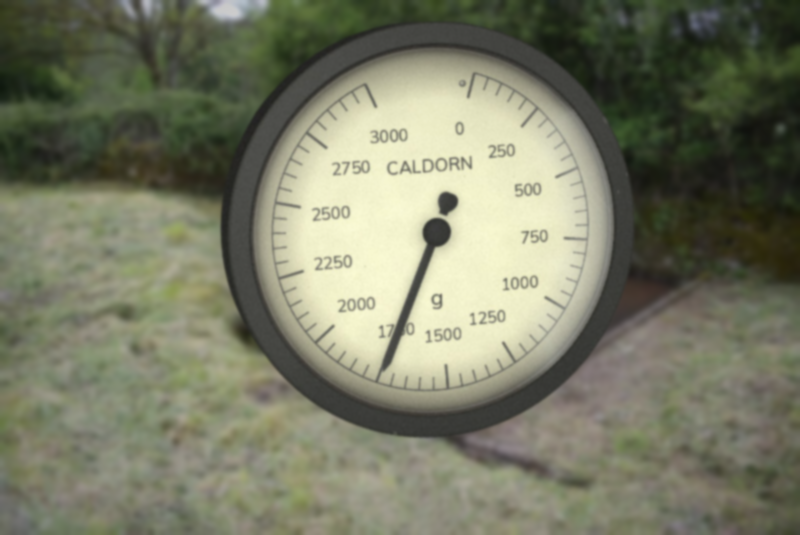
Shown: **1750** g
